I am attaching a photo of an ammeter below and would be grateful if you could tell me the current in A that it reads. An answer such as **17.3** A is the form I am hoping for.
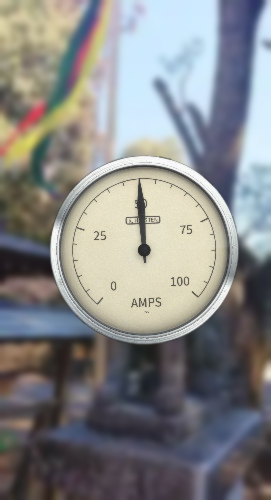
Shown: **50** A
